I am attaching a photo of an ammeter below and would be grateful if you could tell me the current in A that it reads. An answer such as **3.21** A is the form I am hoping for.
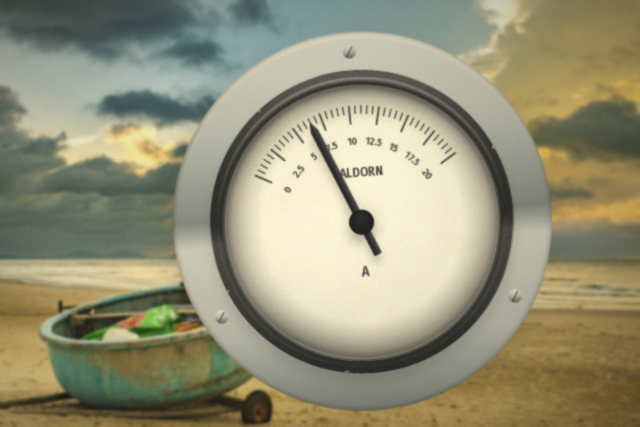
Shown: **6.5** A
